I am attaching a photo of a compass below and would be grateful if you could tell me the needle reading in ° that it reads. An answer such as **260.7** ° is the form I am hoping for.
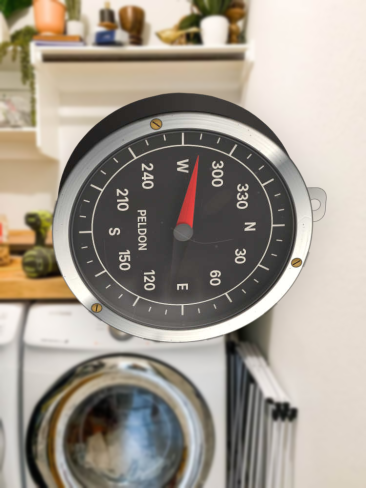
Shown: **280** °
